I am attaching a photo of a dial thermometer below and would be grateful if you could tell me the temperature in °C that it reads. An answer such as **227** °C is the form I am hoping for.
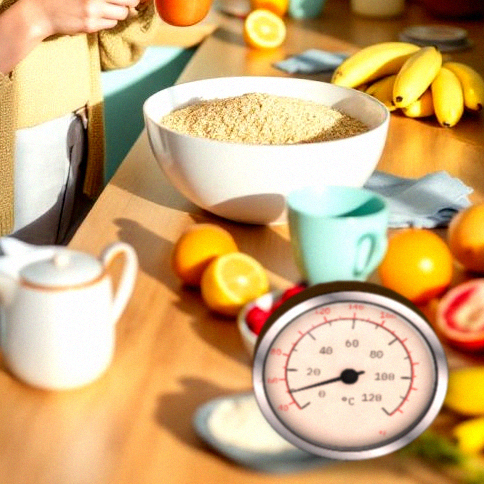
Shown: **10** °C
